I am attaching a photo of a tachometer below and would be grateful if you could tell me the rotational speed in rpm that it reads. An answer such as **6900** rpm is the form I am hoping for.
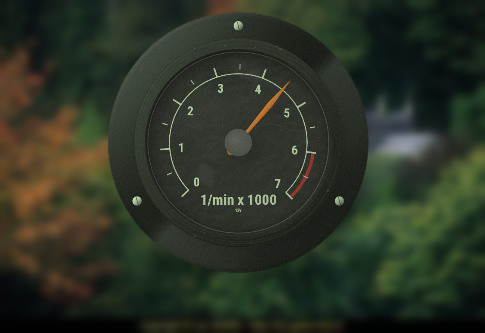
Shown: **4500** rpm
